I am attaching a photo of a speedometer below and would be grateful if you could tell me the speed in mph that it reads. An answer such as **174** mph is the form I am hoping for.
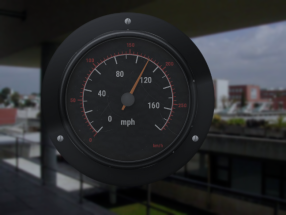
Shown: **110** mph
